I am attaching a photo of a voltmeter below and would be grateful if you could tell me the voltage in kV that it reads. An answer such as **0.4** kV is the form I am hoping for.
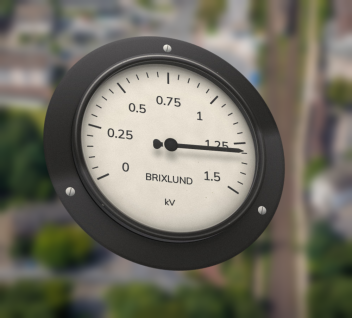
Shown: **1.3** kV
